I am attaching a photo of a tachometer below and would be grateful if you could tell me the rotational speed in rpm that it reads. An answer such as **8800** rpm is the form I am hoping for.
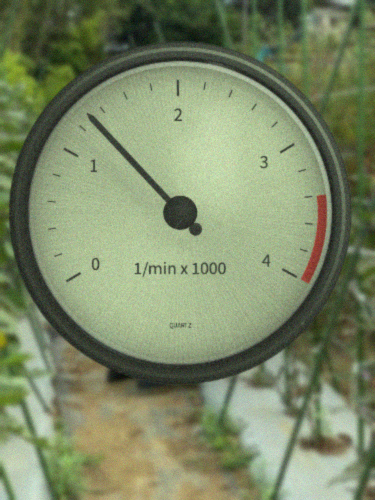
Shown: **1300** rpm
